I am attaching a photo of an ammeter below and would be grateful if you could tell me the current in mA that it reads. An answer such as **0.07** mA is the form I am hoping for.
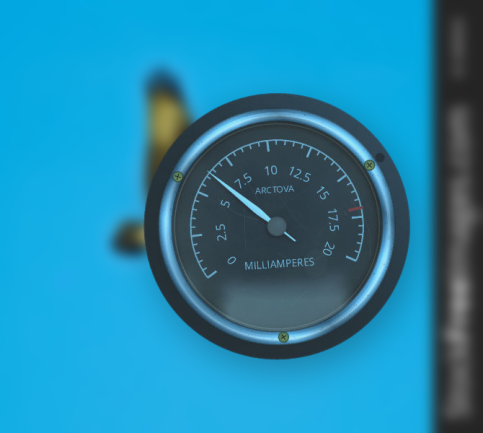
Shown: **6.25** mA
